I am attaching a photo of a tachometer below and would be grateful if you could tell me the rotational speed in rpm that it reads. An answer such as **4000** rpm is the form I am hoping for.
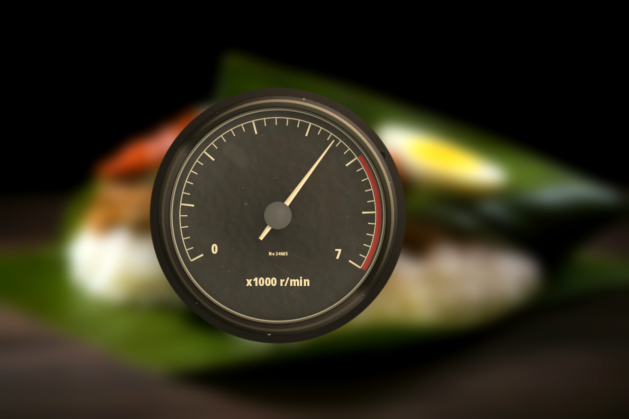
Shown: **4500** rpm
